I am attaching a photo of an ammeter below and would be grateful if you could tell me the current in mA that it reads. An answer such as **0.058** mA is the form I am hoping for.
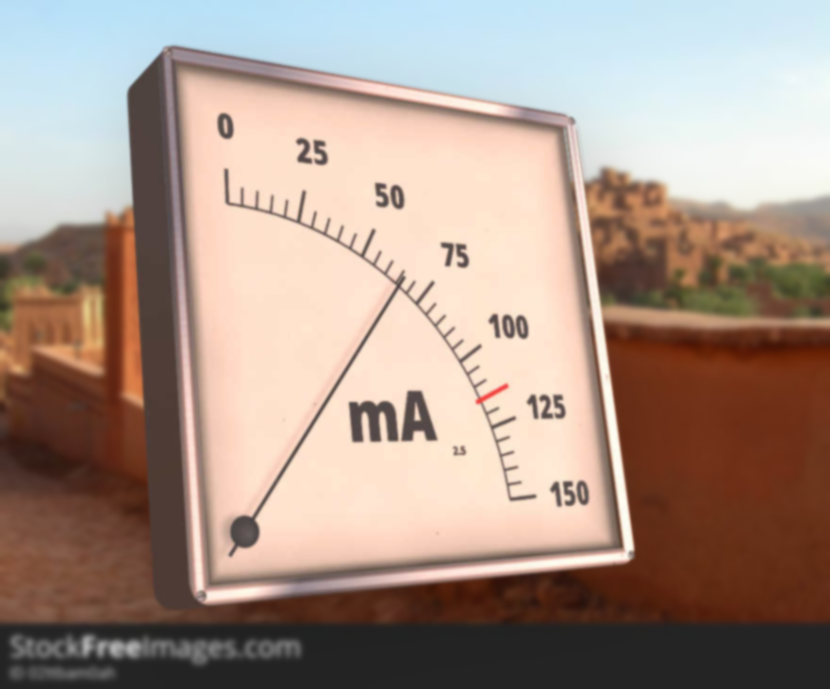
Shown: **65** mA
